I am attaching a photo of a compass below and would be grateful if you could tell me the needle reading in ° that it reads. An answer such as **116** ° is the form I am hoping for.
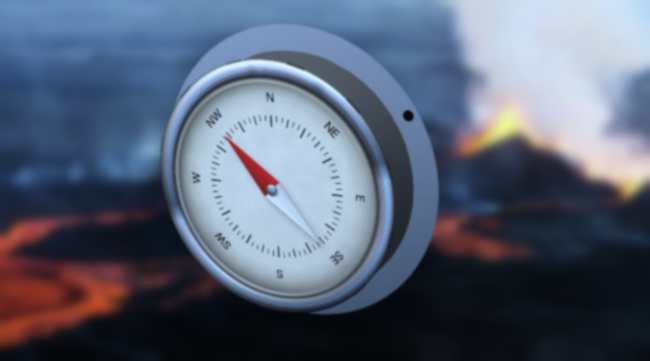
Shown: **315** °
